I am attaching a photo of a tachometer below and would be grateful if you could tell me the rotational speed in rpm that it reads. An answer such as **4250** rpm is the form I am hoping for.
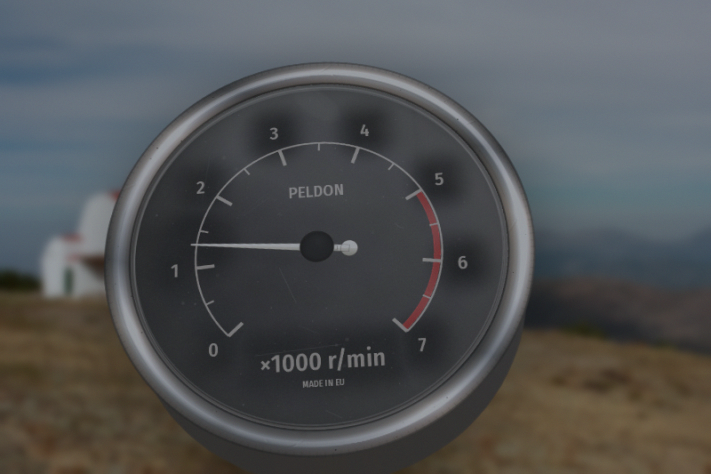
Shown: **1250** rpm
